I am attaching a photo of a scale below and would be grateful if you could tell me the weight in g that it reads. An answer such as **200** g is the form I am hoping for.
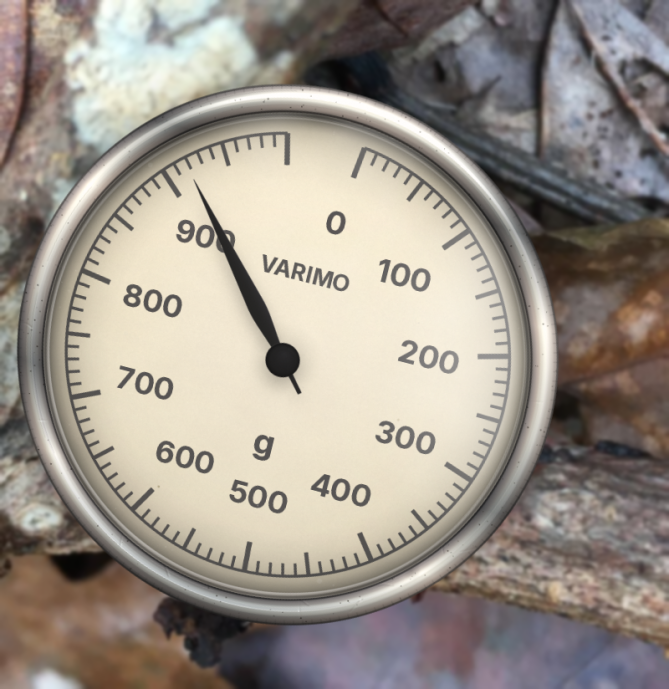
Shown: **920** g
